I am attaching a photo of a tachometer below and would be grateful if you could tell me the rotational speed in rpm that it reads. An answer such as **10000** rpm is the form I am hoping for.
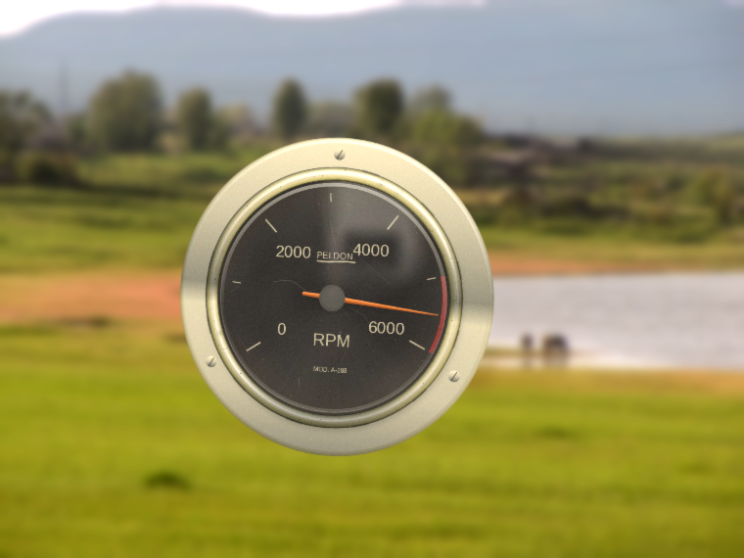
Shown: **5500** rpm
